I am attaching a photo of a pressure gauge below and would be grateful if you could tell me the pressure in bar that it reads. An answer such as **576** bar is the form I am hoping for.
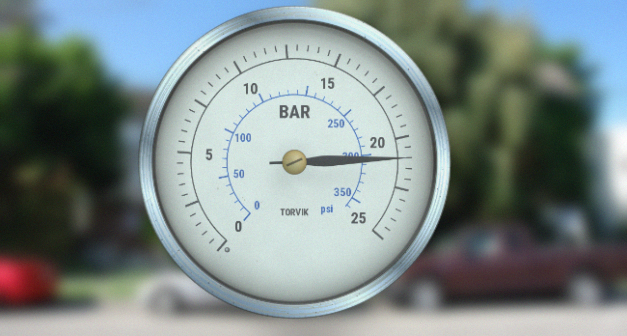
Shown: **21** bar
